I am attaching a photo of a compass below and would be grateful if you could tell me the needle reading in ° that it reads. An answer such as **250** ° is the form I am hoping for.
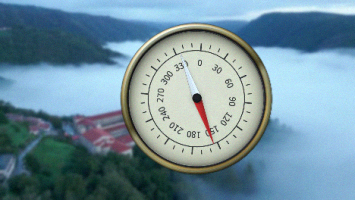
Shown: **155** °
